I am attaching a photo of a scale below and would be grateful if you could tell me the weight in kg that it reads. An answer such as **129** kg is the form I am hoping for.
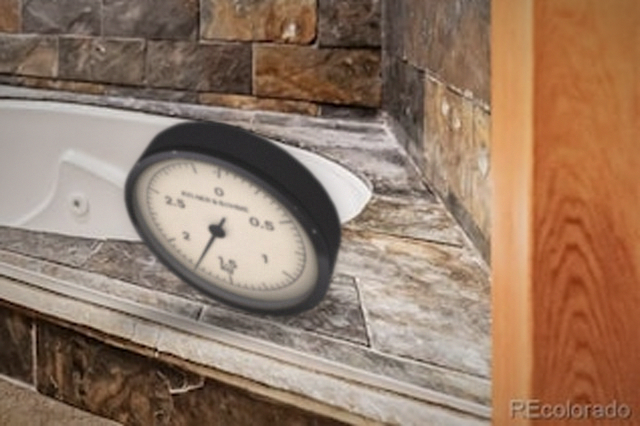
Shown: **1.75** kg
